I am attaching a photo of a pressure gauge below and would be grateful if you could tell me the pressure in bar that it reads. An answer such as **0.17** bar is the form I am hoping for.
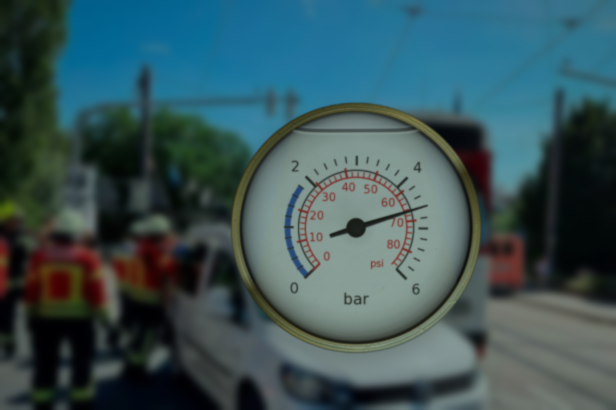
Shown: **4.6** bar
